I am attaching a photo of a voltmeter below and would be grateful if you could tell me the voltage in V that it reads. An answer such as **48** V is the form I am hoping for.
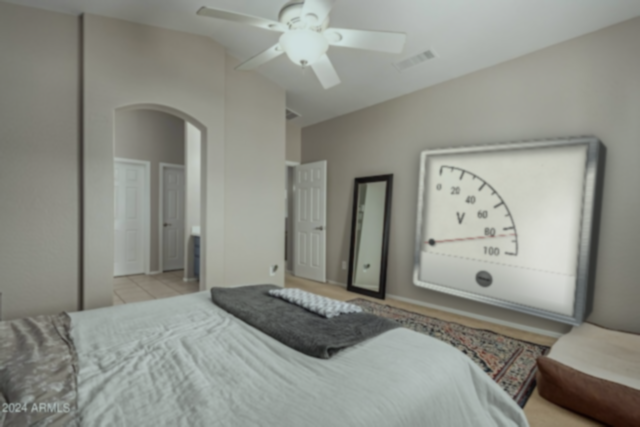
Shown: **85** V
